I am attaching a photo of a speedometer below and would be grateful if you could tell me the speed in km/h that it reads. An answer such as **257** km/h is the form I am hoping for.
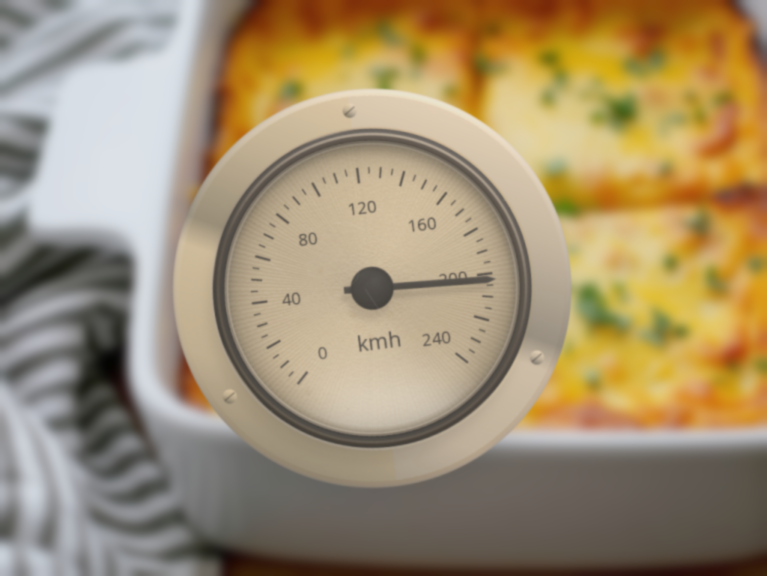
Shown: **202.5** km/h
